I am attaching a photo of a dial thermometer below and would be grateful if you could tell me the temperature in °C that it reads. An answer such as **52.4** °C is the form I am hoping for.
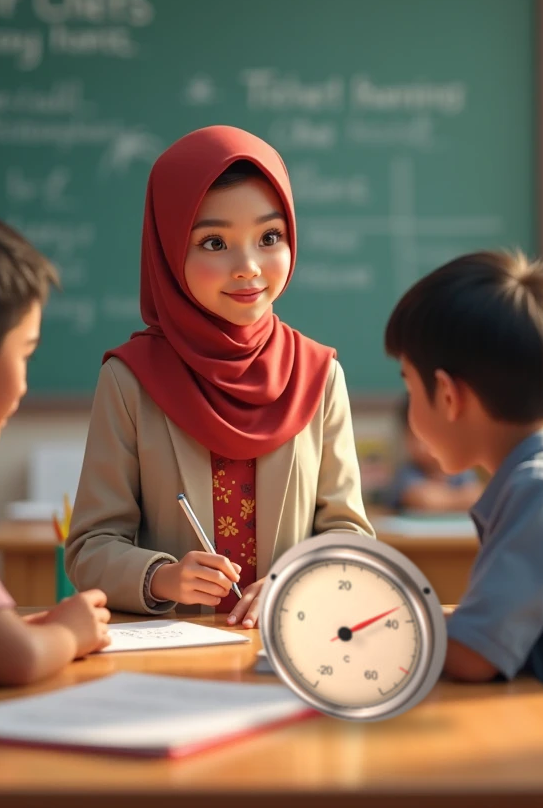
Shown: **36** °C
